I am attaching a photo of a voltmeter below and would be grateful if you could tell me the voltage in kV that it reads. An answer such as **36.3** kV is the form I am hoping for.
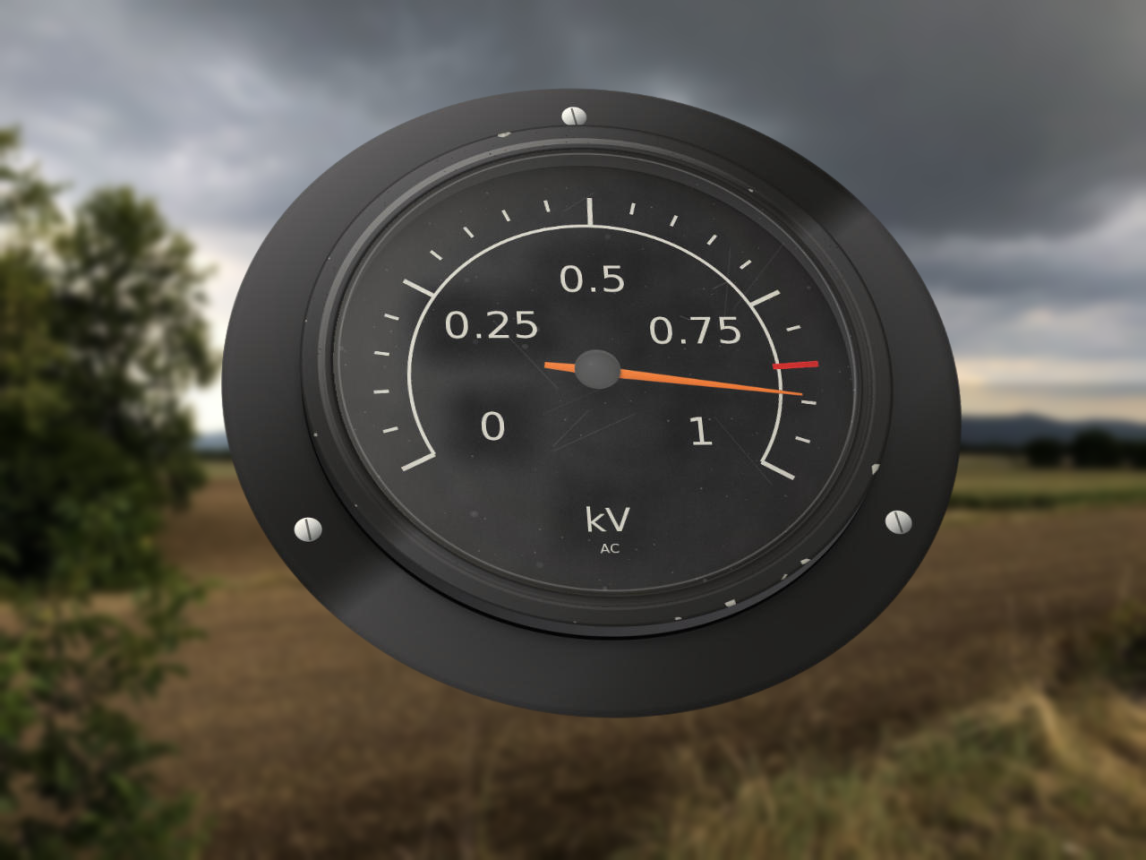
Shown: **0.9** kV
